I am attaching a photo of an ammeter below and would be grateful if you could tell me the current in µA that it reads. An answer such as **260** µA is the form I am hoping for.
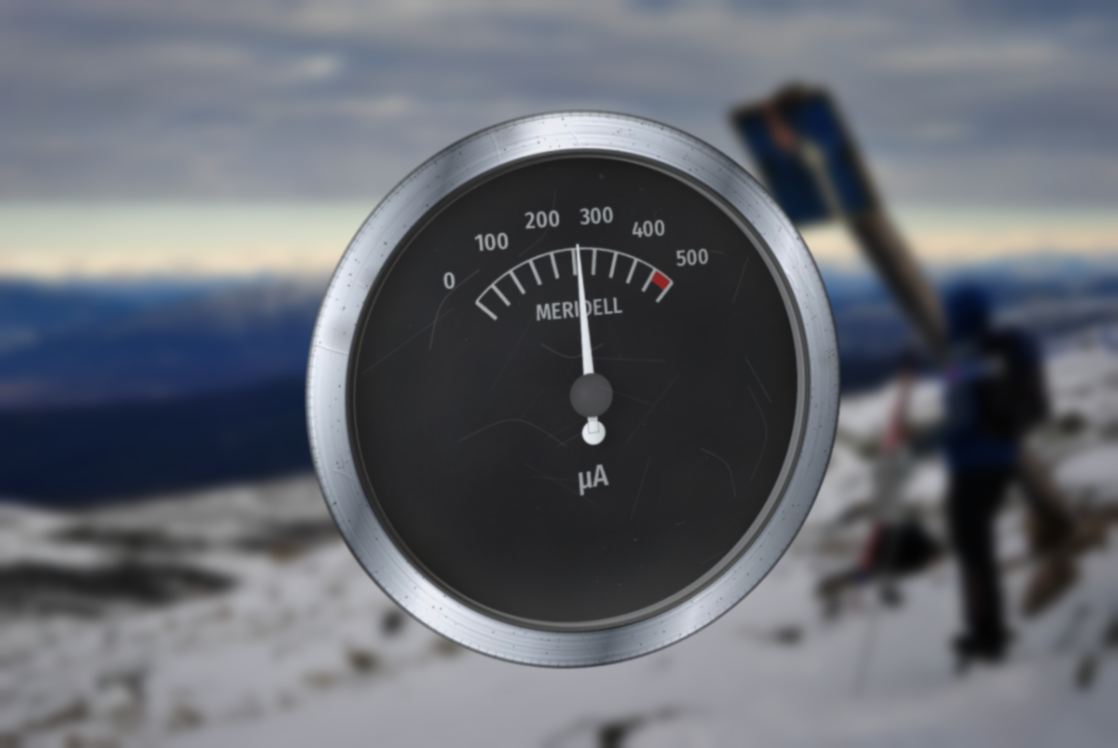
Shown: **250** µA
